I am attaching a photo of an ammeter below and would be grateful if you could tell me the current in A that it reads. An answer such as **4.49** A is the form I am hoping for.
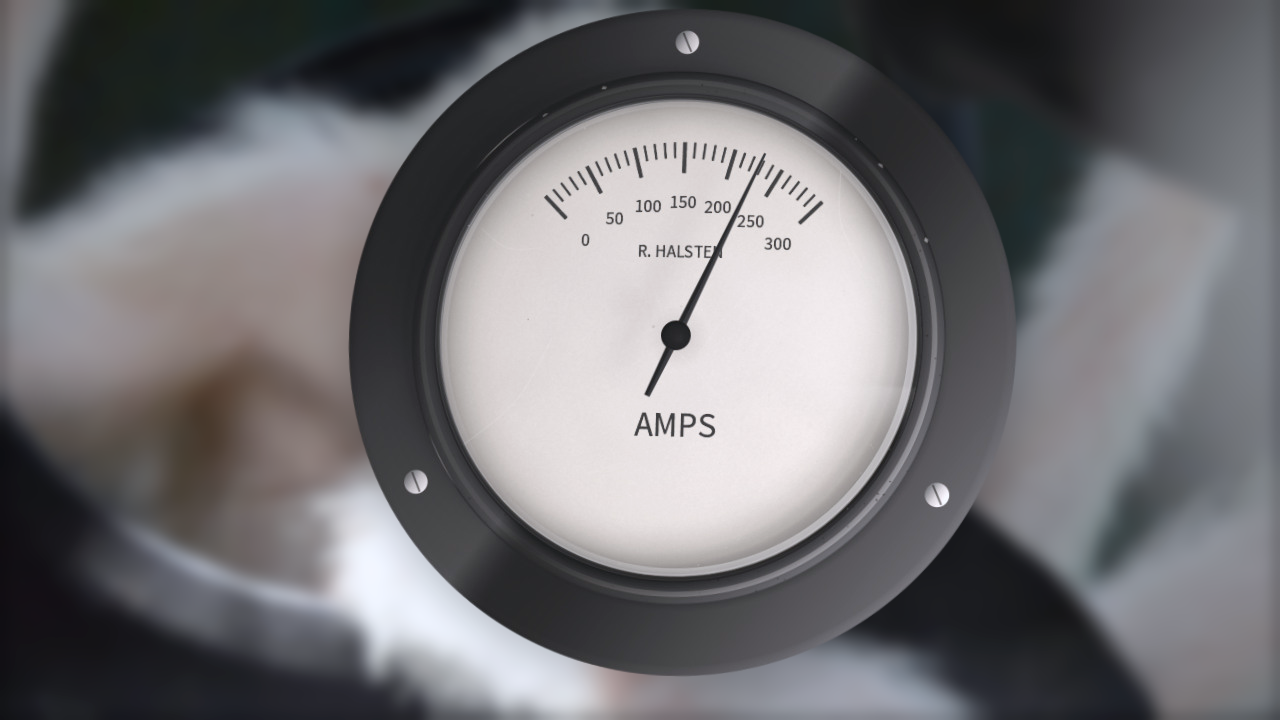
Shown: **230** A
